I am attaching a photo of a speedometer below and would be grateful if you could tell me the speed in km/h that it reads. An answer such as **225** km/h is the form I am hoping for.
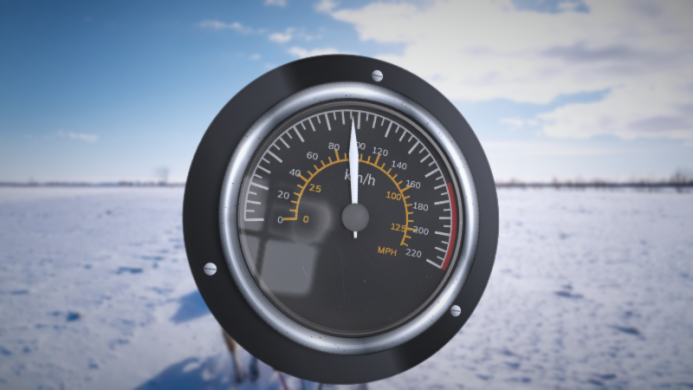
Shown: **95** km/h
